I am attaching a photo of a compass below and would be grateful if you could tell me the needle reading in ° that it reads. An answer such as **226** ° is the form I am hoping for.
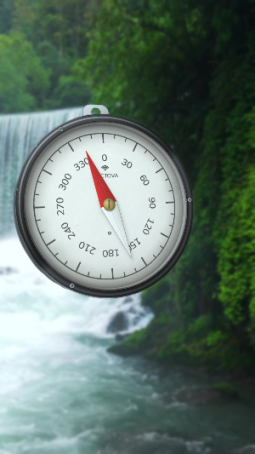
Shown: **340** °
